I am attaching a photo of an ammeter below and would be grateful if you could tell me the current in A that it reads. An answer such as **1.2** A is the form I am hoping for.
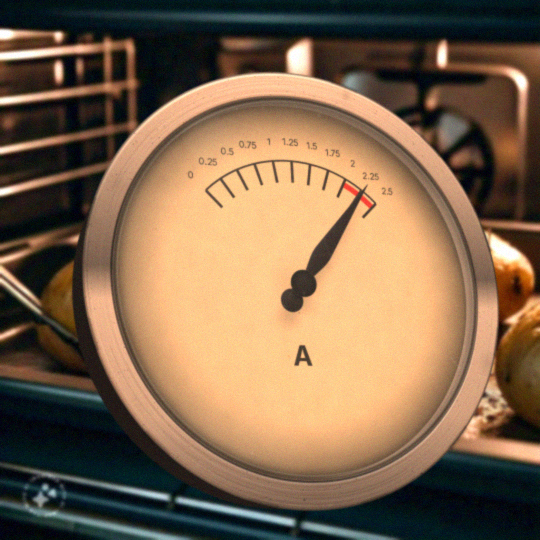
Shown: **2.25** A
